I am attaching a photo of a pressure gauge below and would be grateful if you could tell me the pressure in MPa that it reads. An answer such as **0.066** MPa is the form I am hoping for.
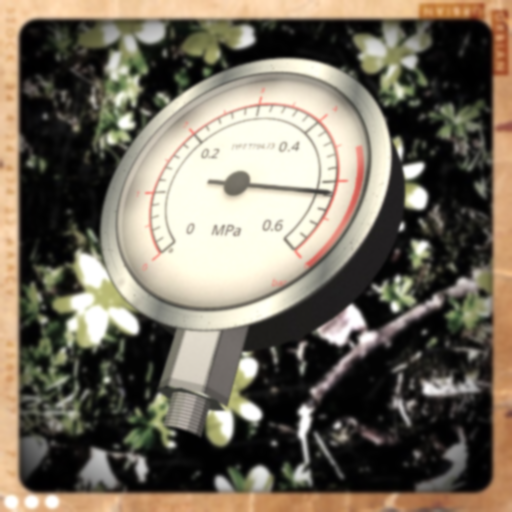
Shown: **0.52** MPa
